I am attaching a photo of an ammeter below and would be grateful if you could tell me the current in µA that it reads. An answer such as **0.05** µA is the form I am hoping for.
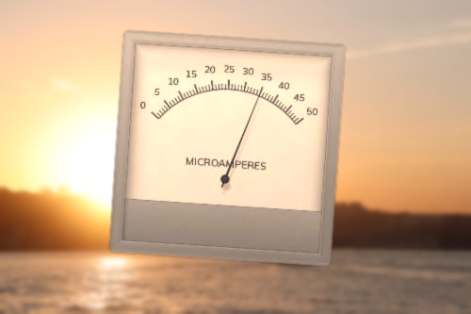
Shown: **35** µA
